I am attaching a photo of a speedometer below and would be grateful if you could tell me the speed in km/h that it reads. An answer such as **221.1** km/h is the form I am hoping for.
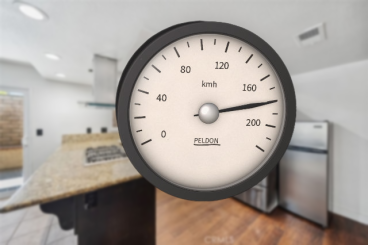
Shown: **180** km/h
